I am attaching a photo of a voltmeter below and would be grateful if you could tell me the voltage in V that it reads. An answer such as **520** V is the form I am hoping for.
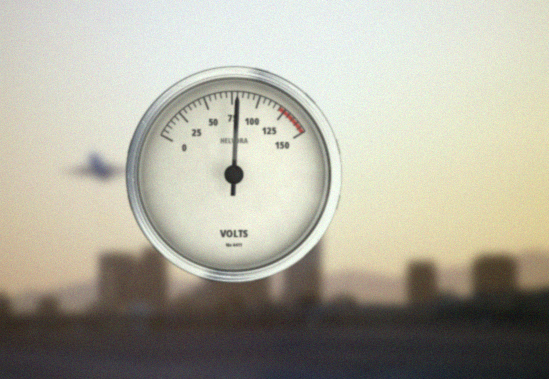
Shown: **80** V
